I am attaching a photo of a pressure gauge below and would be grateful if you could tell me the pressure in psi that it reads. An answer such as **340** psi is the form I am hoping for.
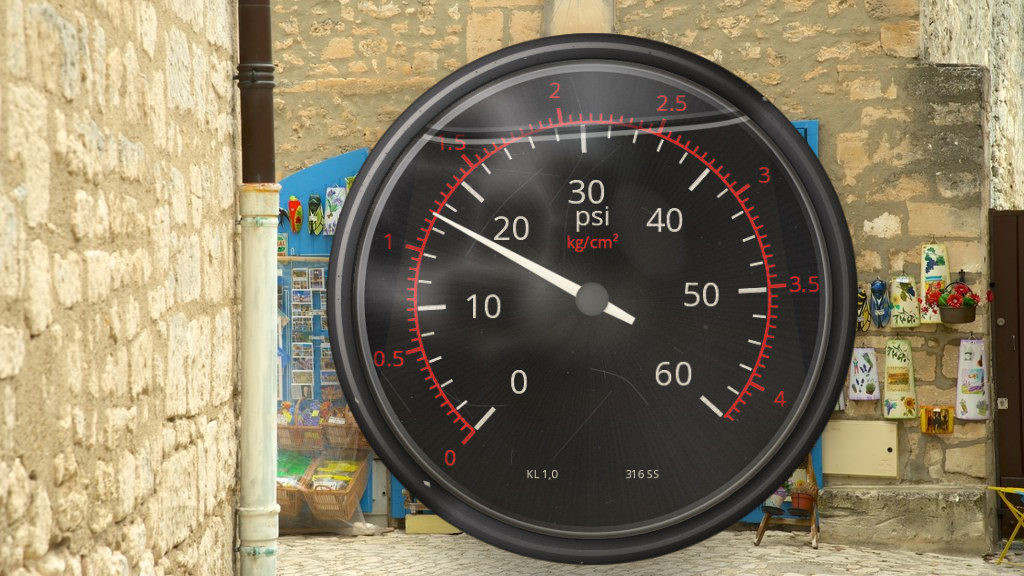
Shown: **17** psi
